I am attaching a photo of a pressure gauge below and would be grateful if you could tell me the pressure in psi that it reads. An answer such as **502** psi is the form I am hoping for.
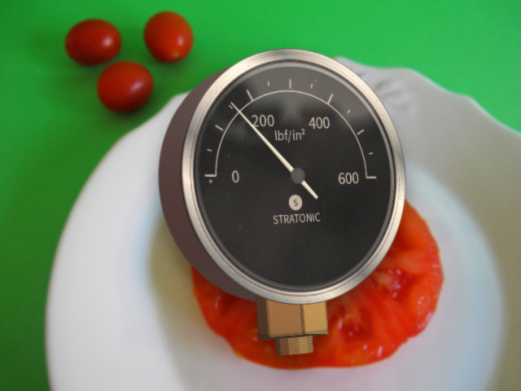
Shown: **150** psi
